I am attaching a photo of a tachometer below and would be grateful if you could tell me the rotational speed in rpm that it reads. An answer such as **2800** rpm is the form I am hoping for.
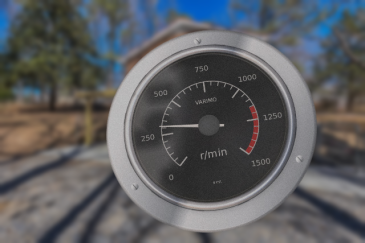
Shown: **300** rpm
